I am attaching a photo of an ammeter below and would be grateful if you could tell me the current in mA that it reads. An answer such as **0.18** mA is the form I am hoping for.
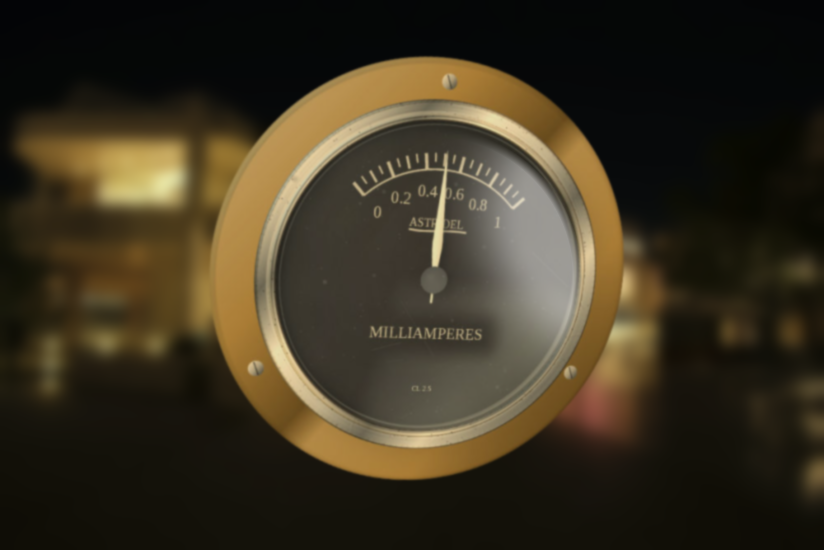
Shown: **0.5** mA
